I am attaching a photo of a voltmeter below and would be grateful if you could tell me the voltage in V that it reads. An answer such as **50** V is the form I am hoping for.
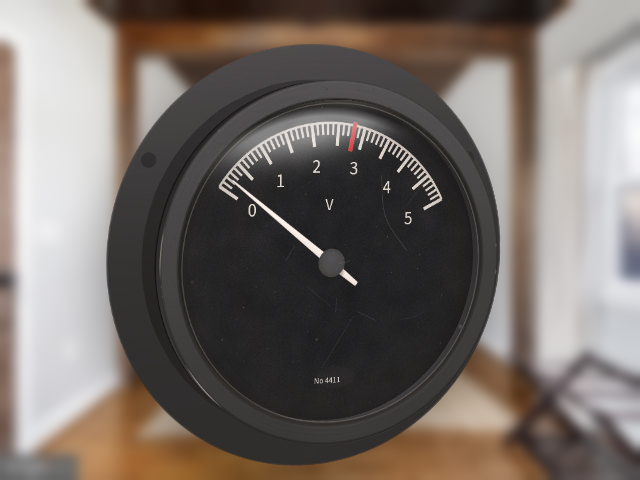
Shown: **0.2** V
